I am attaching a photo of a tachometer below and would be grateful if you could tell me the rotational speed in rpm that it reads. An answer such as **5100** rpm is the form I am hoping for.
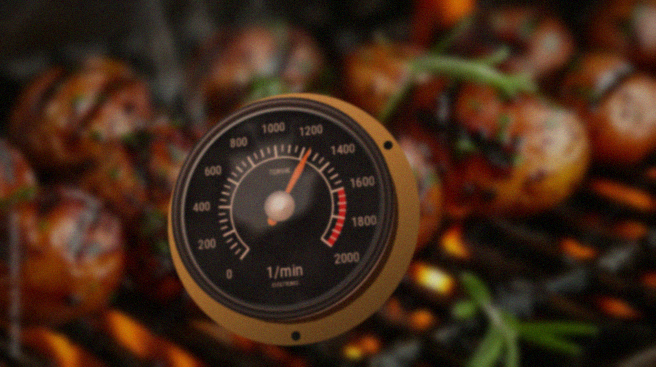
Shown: **1250** rpm
